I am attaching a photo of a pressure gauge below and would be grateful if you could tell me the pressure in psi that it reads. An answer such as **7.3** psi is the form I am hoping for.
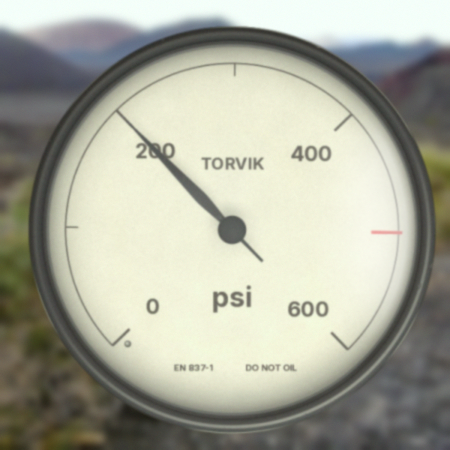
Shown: **200** psi
